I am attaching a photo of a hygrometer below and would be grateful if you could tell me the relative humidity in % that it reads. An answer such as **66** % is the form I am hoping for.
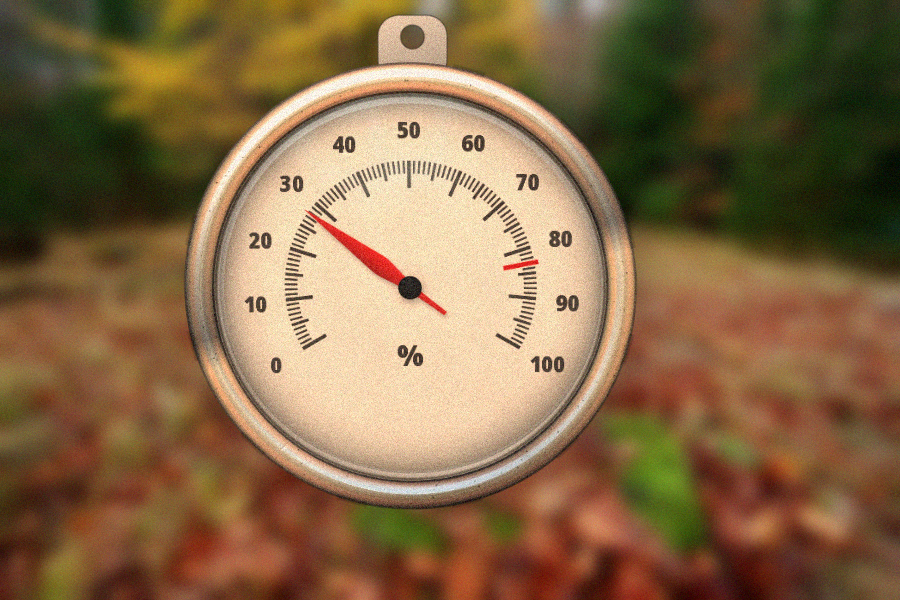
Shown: **28** %
